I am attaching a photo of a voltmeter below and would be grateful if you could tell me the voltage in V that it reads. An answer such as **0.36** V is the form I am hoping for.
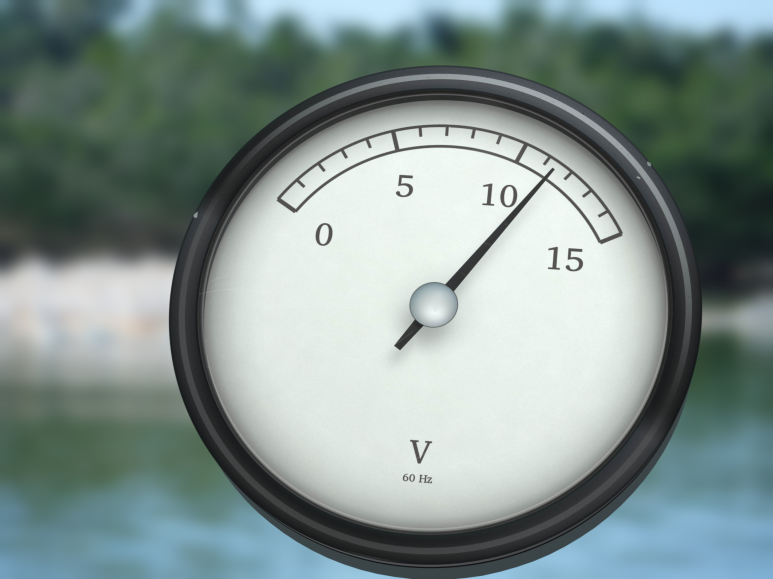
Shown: **11.5** V
